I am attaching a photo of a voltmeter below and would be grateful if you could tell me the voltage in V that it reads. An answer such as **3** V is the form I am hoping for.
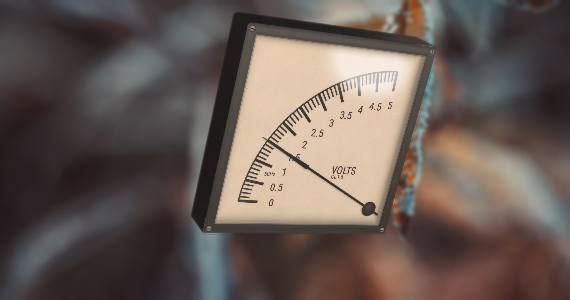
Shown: **1.5** V
